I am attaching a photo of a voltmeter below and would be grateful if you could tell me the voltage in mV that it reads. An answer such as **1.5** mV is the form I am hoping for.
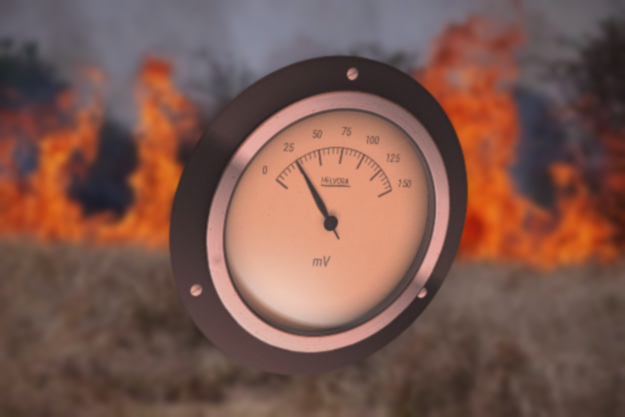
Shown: **25** mV
